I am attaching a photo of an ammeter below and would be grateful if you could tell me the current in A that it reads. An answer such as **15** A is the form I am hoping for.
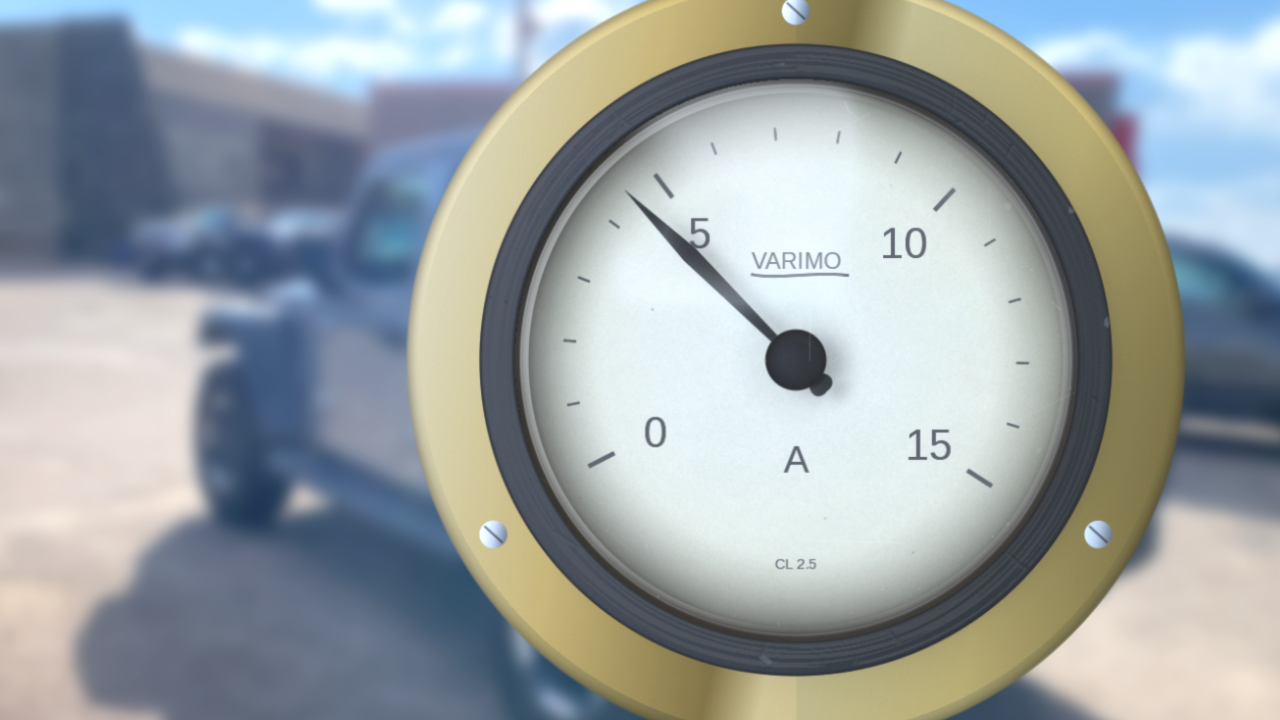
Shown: **4.5** A
